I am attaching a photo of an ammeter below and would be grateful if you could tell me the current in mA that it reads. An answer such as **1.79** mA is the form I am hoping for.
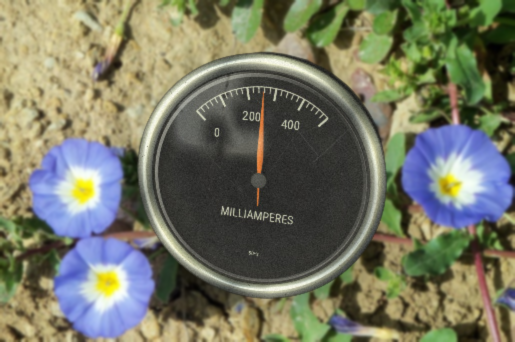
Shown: **260** mA
